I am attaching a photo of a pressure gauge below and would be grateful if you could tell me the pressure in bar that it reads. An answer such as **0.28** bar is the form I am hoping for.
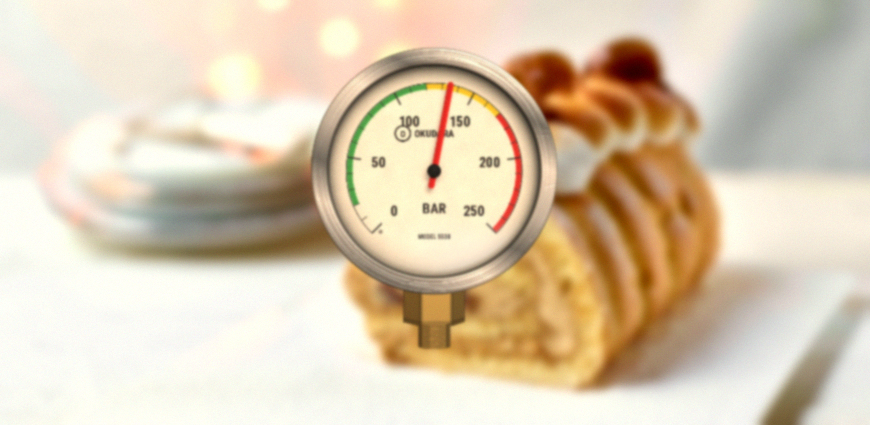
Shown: **135** bar
